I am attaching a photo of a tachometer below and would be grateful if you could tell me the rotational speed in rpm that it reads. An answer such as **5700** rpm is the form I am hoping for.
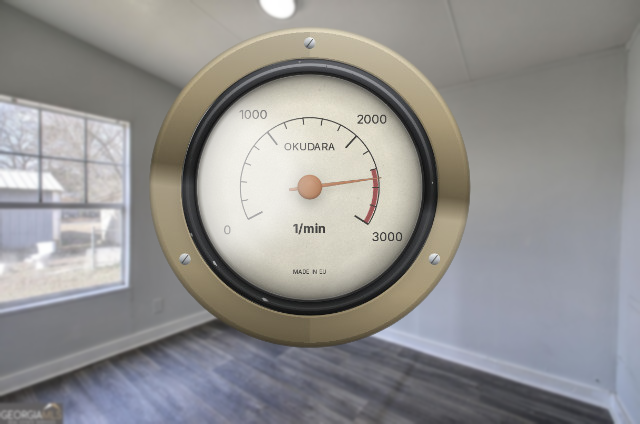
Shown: **2500** rpm
